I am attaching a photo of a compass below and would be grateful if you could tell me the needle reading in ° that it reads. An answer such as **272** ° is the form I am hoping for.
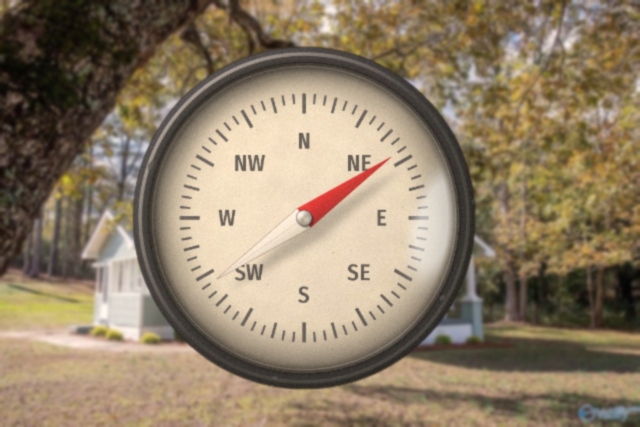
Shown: **55** °
